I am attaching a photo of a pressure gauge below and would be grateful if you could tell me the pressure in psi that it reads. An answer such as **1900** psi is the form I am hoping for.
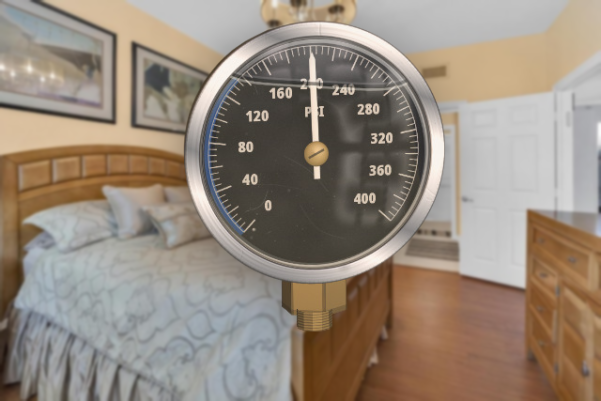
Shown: **200** psi
